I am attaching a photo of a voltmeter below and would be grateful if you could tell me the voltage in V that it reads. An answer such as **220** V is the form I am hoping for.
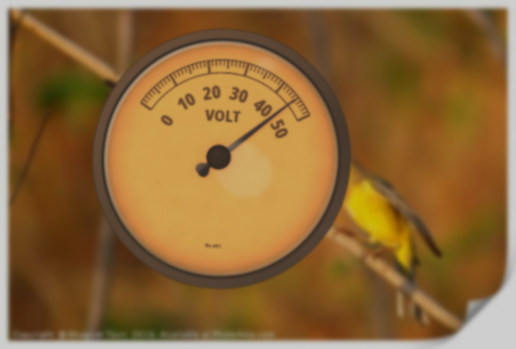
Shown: **45** V
